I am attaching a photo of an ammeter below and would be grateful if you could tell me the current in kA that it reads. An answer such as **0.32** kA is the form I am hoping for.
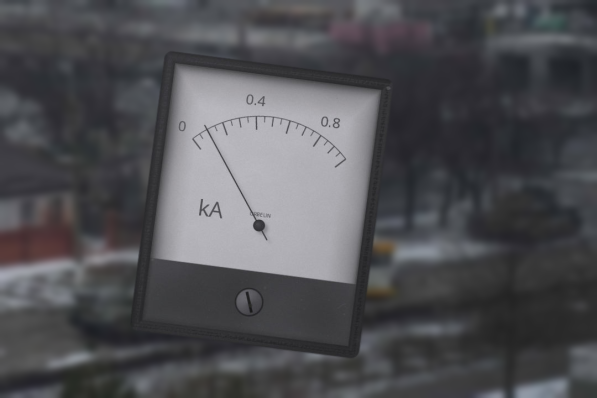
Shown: **0.1** kA
